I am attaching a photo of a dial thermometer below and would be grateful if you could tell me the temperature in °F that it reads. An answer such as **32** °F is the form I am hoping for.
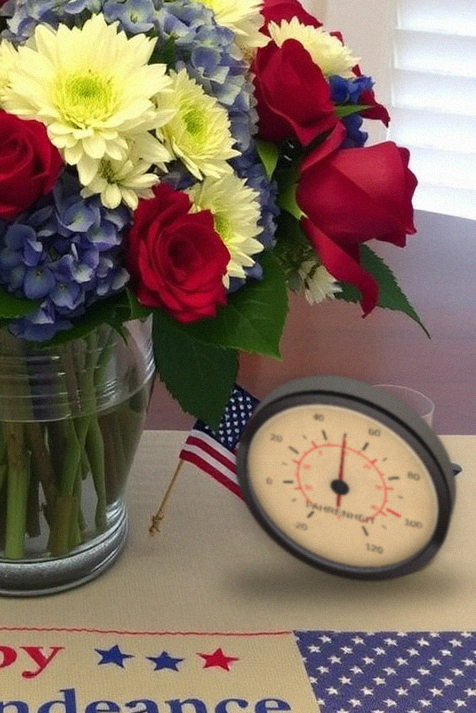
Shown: **50** °F
